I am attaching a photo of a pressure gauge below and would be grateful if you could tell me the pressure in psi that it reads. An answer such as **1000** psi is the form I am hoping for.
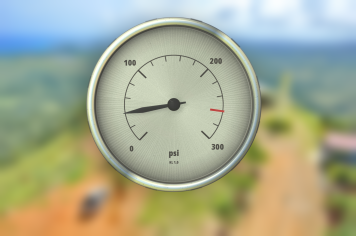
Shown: **40** psi
